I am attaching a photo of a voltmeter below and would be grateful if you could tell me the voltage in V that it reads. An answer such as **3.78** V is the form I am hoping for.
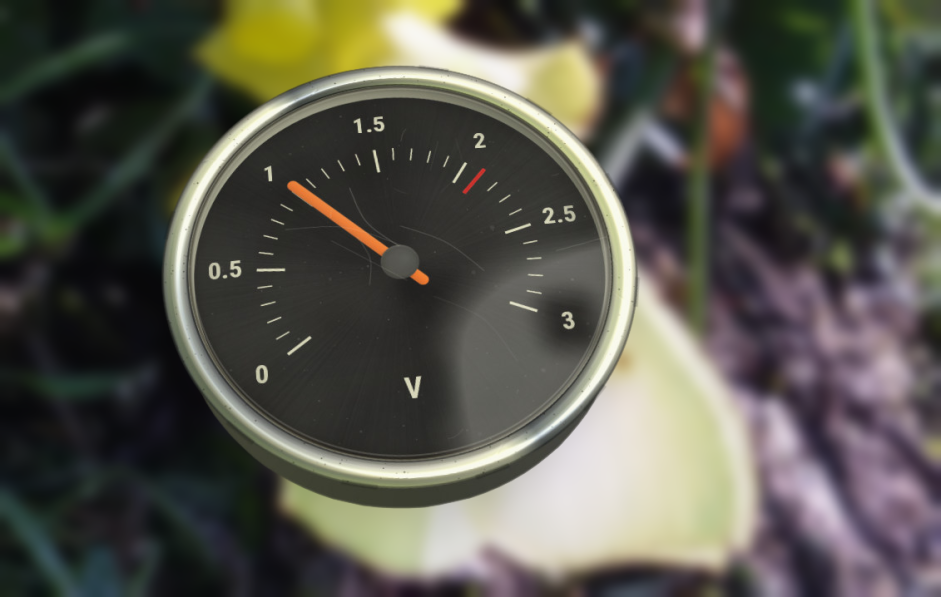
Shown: **1** V
